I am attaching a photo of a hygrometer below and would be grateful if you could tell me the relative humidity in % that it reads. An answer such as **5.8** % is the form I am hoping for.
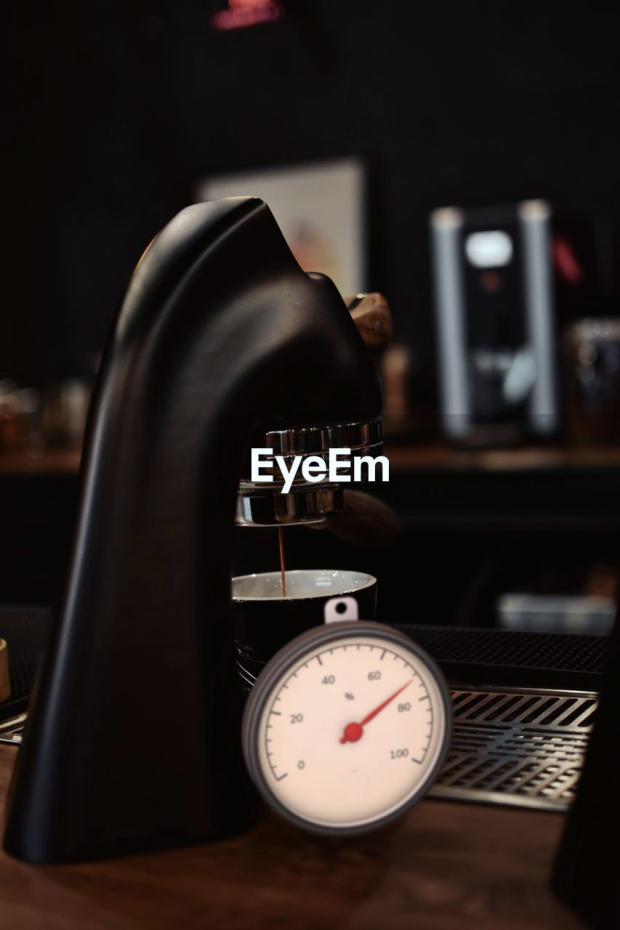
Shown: **72** %
